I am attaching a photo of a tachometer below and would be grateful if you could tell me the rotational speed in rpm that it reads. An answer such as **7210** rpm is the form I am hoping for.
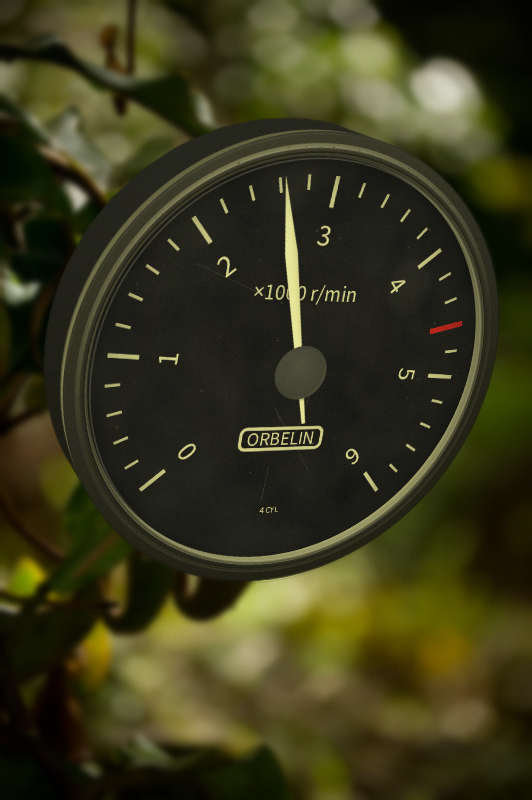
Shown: **2600** rpm
